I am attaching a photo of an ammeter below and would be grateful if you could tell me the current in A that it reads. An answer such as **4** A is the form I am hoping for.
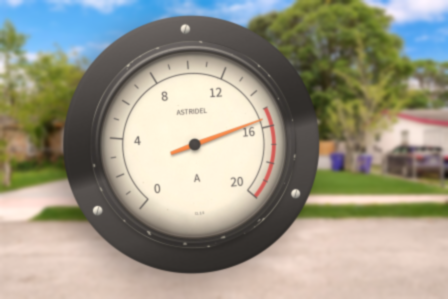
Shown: **15.5** A
